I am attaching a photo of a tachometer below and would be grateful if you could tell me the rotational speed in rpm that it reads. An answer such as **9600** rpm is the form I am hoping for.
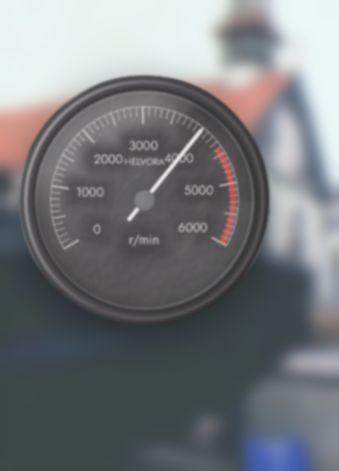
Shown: **4000** rpm
